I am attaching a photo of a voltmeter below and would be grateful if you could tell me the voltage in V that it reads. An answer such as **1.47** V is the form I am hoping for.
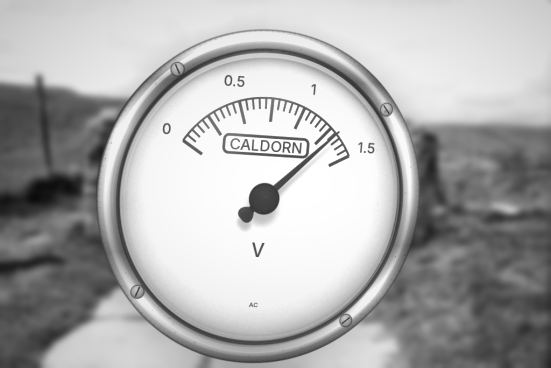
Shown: **1.3** V
